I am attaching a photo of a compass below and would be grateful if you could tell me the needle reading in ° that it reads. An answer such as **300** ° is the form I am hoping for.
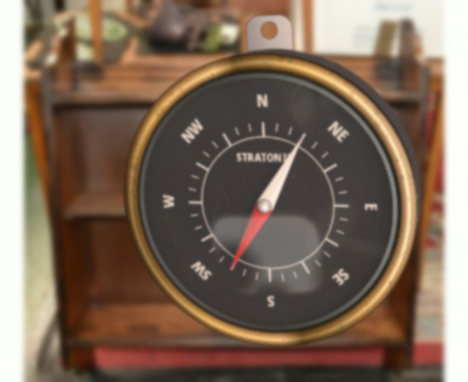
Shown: **210** °
